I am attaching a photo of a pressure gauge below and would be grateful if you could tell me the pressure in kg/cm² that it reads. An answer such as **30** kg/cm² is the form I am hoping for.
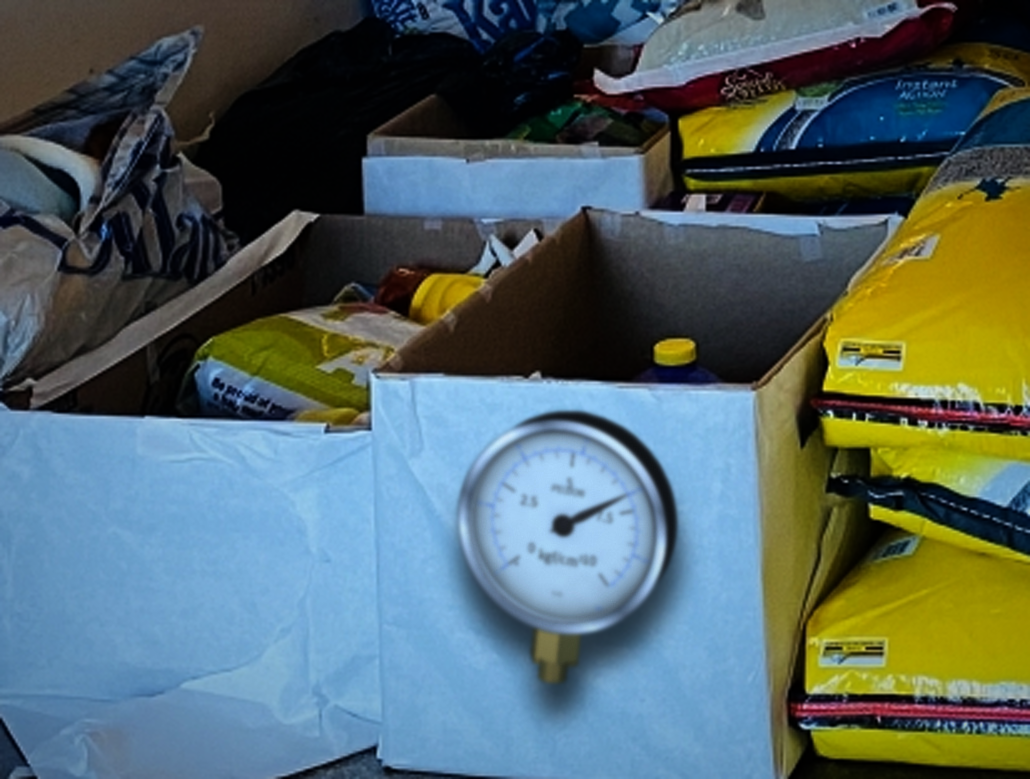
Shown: **7** kg/cm²
